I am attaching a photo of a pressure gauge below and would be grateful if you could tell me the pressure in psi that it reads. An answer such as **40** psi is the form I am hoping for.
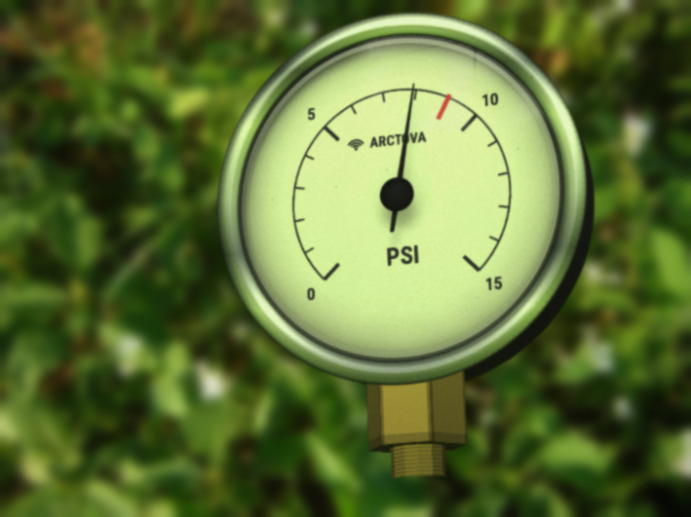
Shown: **8** psi
